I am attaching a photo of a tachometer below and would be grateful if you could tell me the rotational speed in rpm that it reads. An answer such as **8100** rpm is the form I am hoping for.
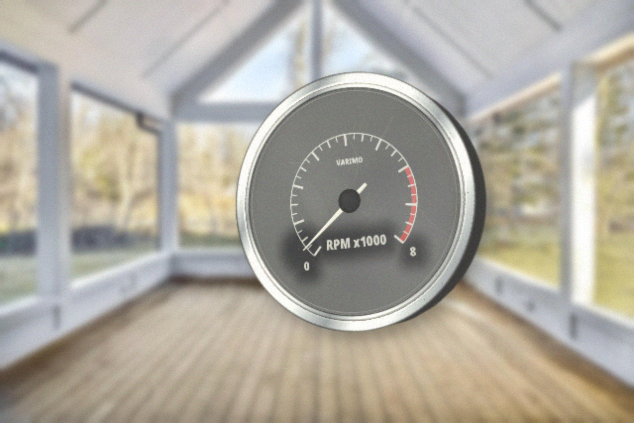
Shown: **250** rpm
